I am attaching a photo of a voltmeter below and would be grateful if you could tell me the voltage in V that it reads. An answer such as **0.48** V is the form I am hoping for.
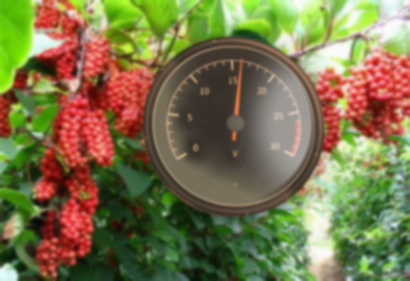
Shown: **16** V
